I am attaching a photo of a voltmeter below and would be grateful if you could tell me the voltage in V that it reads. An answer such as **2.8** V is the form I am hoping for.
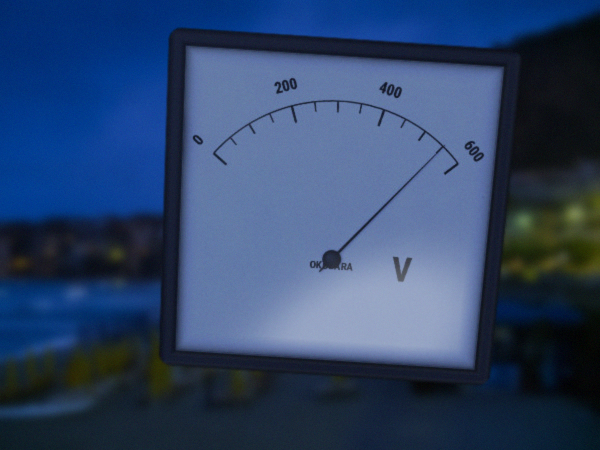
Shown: **550** V
